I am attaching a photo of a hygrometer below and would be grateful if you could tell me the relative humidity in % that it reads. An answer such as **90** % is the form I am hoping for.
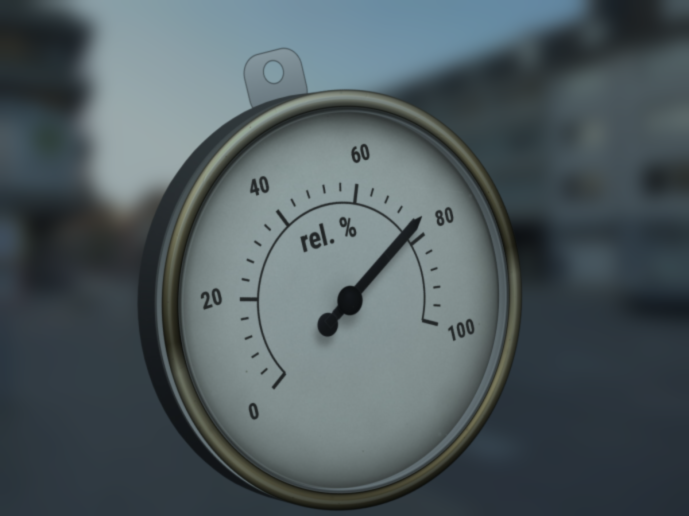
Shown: **76** %
